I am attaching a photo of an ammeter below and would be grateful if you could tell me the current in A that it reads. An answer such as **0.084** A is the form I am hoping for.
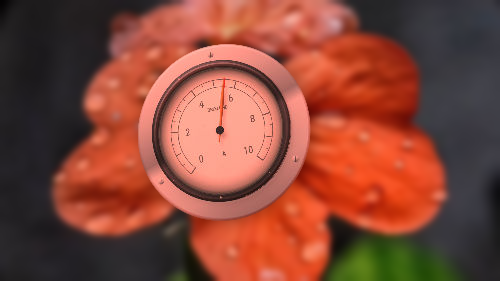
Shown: **5.5** A
